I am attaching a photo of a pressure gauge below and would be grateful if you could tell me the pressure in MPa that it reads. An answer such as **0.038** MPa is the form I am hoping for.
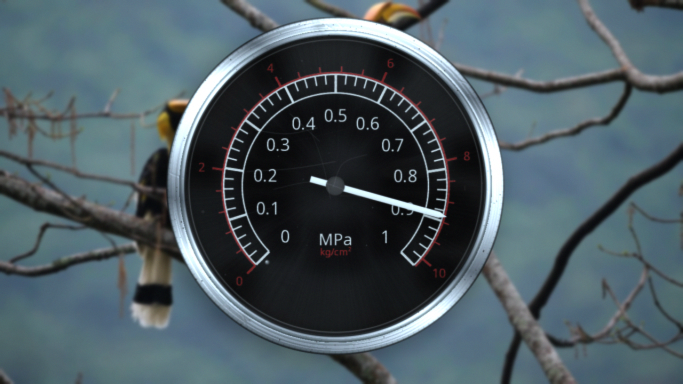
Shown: **0.89** MPa
